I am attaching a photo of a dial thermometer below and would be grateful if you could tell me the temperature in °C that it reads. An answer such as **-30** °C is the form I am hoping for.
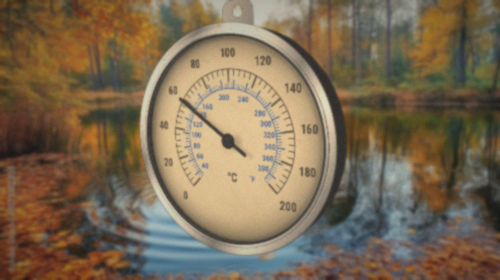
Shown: **60** °C
